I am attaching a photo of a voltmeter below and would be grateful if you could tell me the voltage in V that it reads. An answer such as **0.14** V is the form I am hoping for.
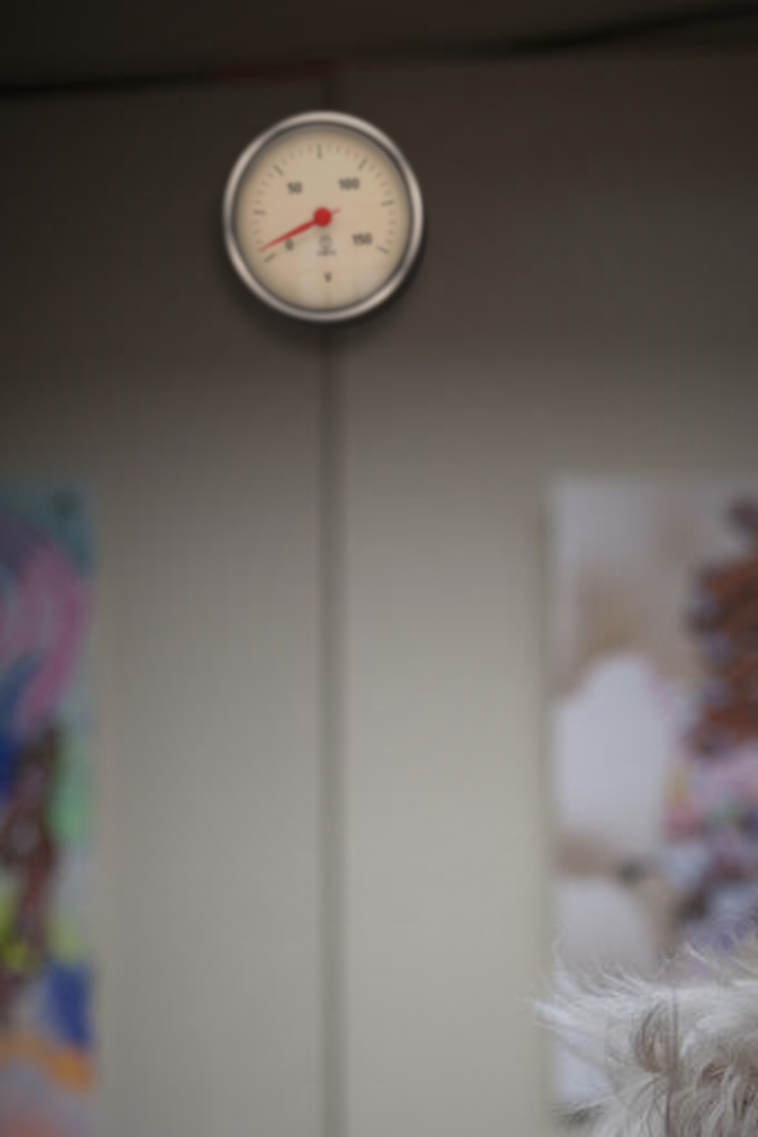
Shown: **5** V
